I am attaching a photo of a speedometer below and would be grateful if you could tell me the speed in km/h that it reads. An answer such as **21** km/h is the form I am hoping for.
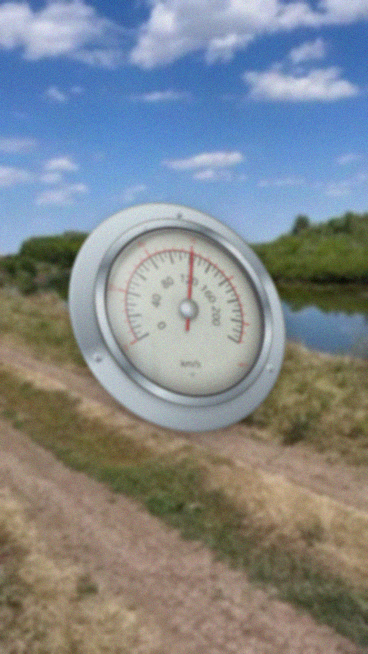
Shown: **120** km/h
